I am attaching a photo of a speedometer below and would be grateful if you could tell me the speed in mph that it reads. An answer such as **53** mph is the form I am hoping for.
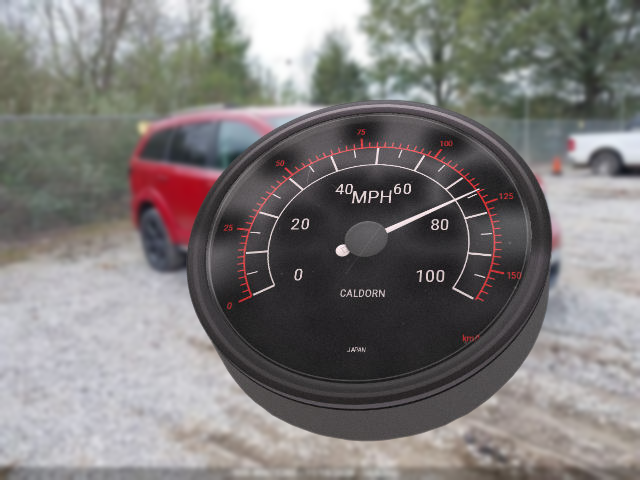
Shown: **75** mph
